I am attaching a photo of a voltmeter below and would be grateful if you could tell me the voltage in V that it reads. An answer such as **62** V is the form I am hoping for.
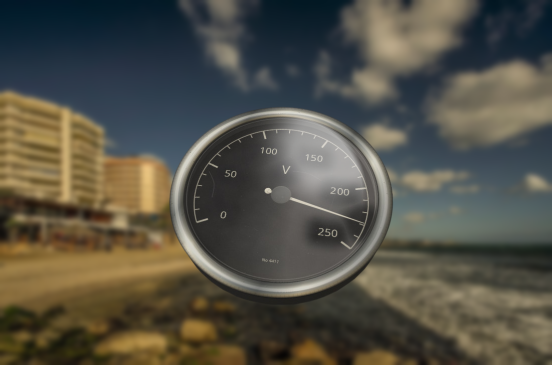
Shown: **230** V
